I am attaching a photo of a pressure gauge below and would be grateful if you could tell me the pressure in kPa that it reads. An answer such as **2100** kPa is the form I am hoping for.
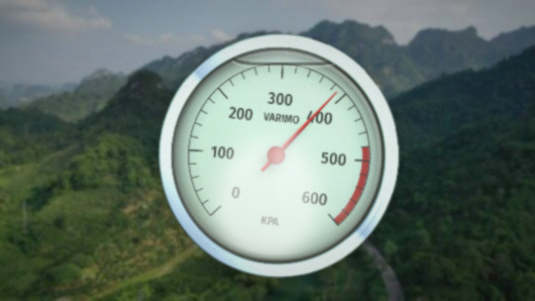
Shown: **390** kPa
